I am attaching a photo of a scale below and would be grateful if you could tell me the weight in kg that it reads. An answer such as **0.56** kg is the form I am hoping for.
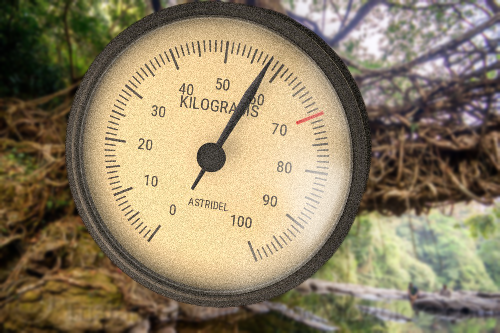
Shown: **58** kg
